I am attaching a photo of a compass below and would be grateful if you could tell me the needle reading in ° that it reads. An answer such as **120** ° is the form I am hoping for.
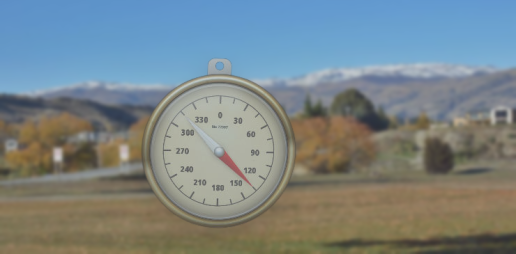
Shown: **135** °
